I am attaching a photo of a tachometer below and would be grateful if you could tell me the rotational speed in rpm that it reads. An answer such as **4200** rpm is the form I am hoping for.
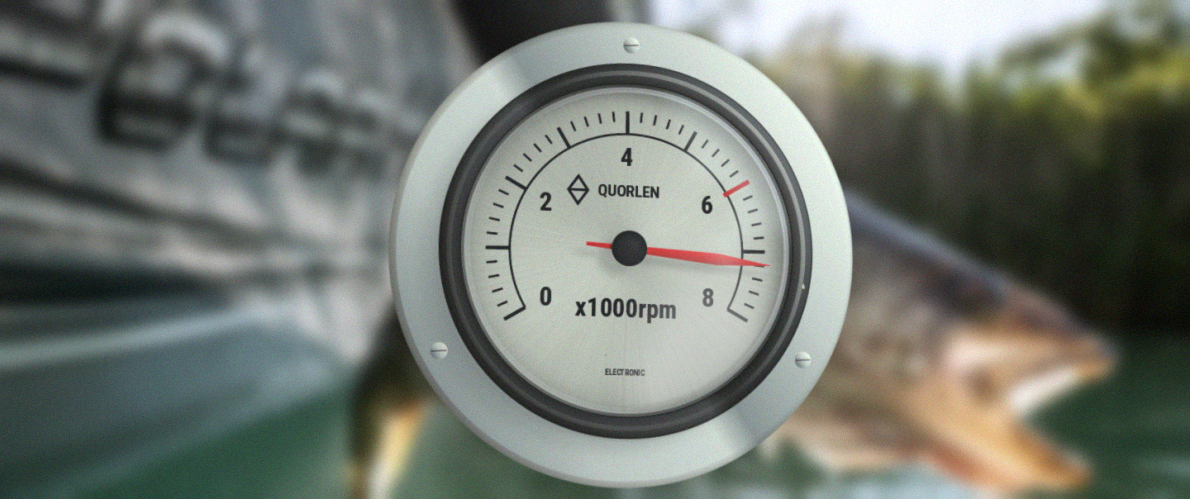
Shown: **7200** rpm
